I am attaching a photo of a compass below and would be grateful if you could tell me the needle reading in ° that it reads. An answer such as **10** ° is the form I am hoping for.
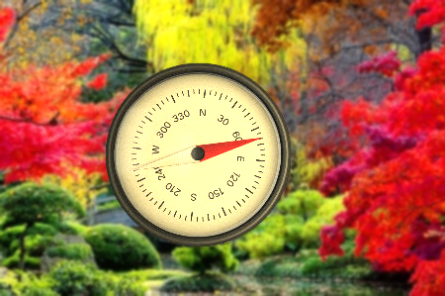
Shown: **70** °
